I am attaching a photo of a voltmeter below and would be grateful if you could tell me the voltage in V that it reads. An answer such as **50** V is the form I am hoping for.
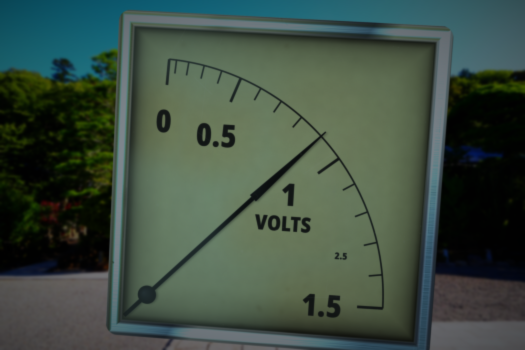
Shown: **0.9** V
